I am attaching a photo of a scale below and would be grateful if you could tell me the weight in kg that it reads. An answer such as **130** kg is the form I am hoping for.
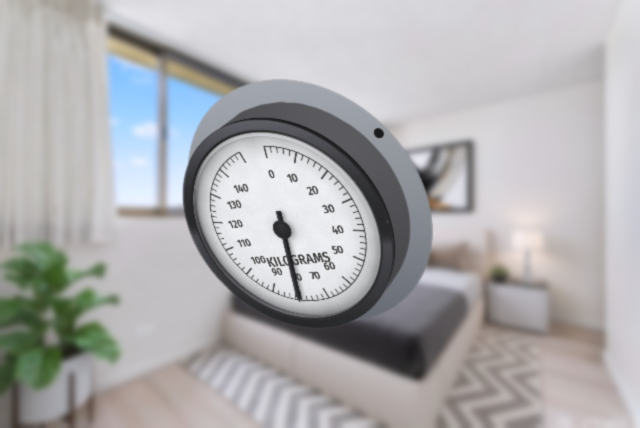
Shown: **80** kg
